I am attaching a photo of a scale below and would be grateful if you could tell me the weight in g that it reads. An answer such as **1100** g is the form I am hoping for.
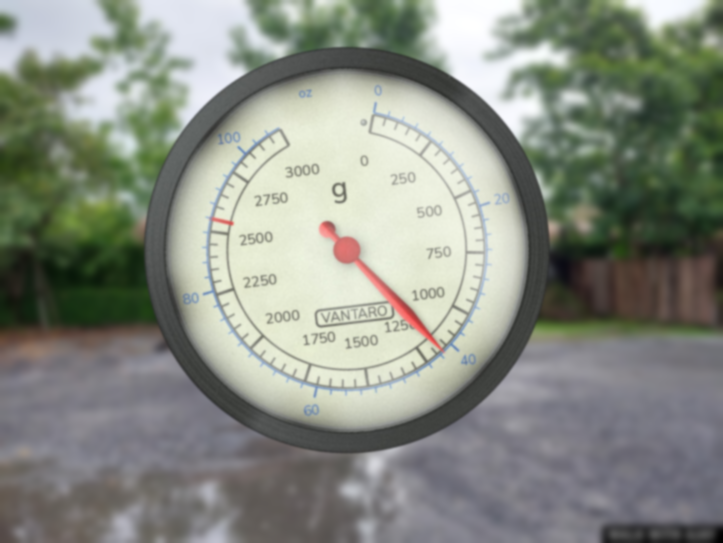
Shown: **1175** g
